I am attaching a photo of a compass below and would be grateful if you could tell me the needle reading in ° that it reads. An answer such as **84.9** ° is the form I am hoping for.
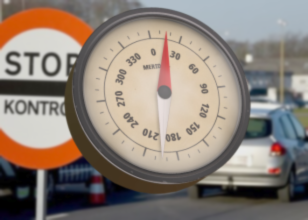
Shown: **15** °
